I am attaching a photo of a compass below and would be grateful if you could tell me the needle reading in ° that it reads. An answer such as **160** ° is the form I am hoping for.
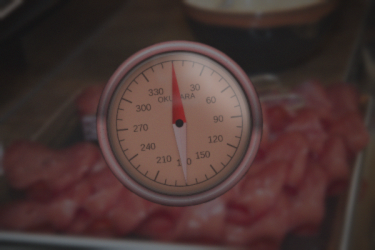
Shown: **0** °
